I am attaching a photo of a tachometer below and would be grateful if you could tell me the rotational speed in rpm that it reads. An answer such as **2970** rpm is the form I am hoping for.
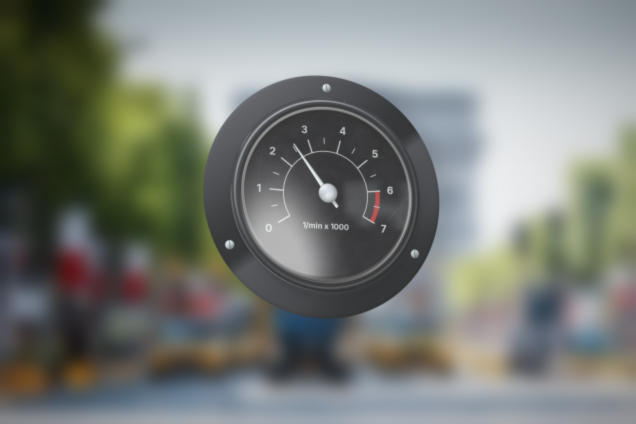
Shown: **2500** rpm
